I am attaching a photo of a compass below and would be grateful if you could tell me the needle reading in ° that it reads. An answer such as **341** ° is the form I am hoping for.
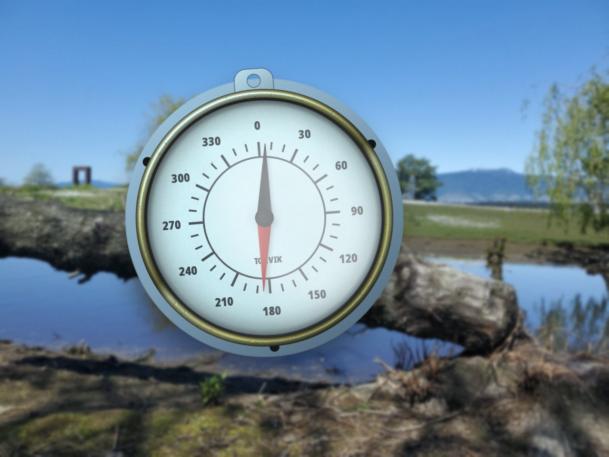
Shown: **185** °
